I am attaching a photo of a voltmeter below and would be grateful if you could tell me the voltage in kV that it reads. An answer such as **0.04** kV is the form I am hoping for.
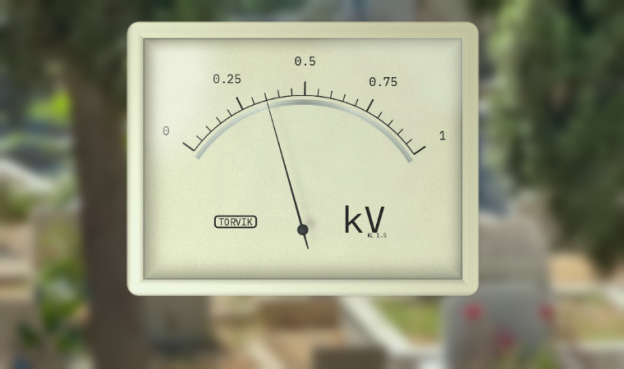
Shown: **0.35** kV
